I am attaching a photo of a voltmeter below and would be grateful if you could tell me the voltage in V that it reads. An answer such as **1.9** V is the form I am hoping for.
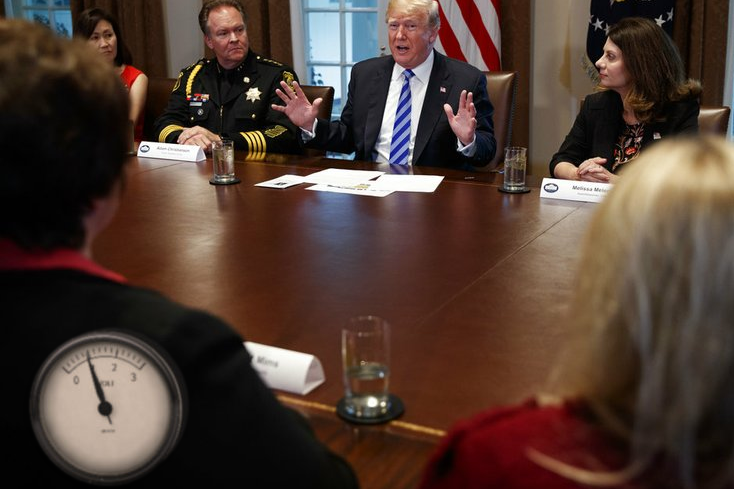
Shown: **1** V
